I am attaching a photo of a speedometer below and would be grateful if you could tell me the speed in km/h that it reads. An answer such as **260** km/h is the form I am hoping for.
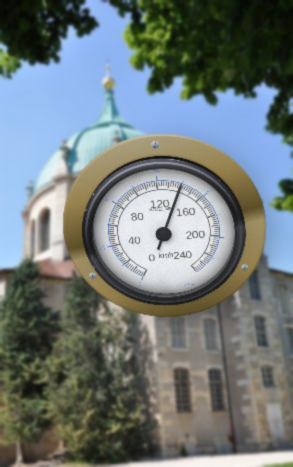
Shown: **140** km/h
